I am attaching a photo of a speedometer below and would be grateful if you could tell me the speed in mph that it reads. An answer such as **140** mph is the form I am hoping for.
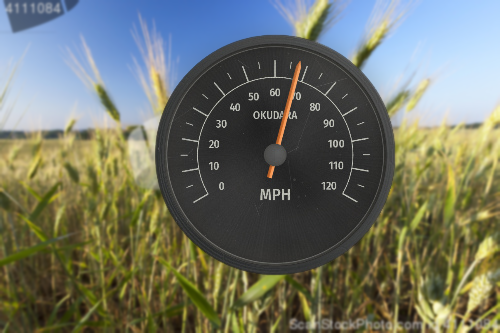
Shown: **67.5** mph
